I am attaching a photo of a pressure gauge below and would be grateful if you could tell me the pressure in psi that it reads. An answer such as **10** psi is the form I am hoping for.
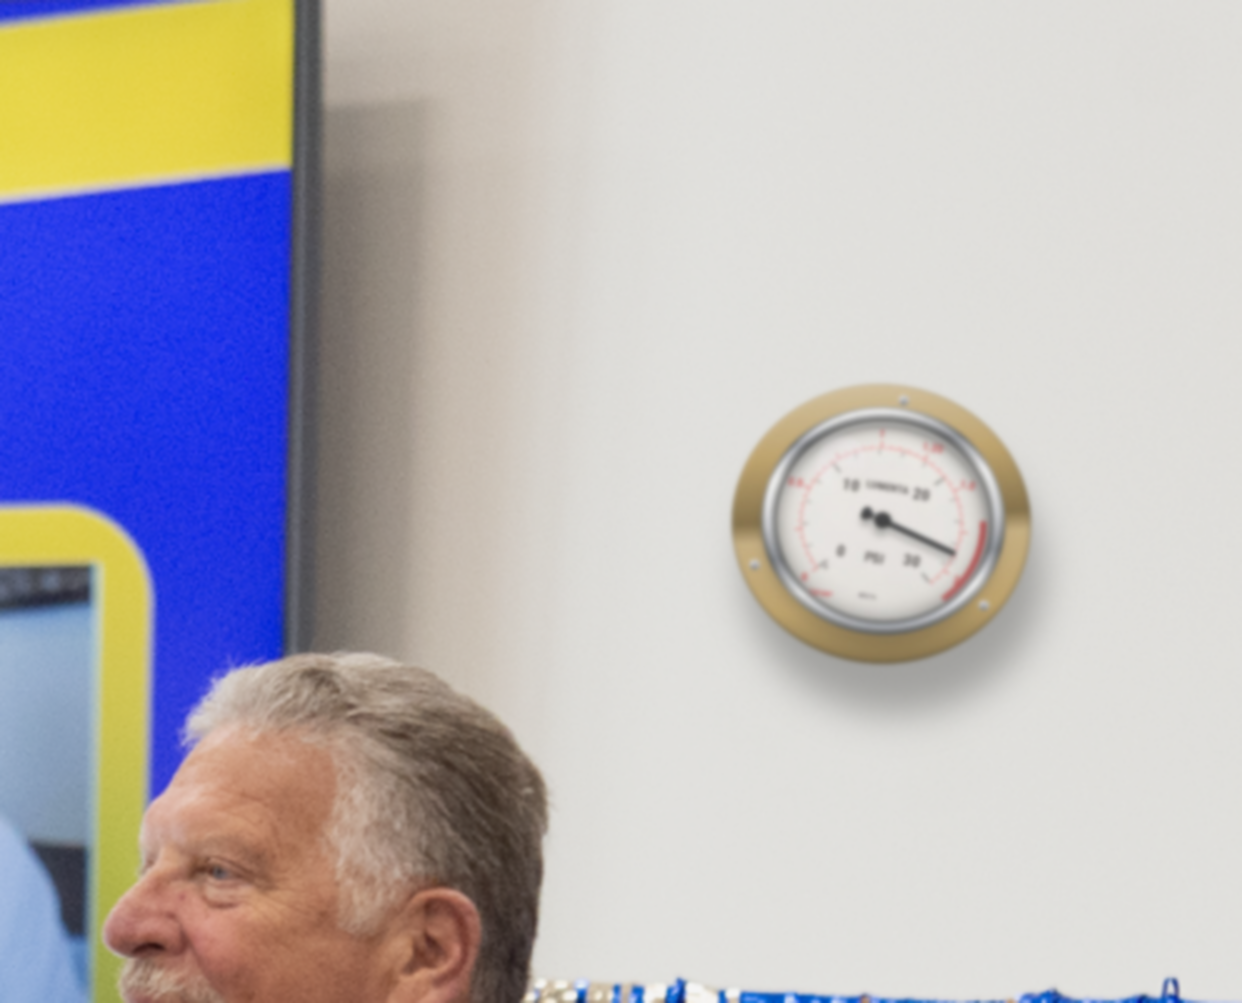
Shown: **27** psi
